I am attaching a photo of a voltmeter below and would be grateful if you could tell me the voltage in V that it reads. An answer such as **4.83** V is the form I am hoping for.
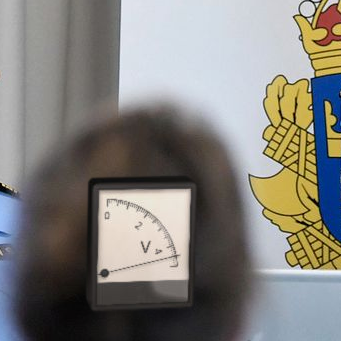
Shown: **4.5** V
